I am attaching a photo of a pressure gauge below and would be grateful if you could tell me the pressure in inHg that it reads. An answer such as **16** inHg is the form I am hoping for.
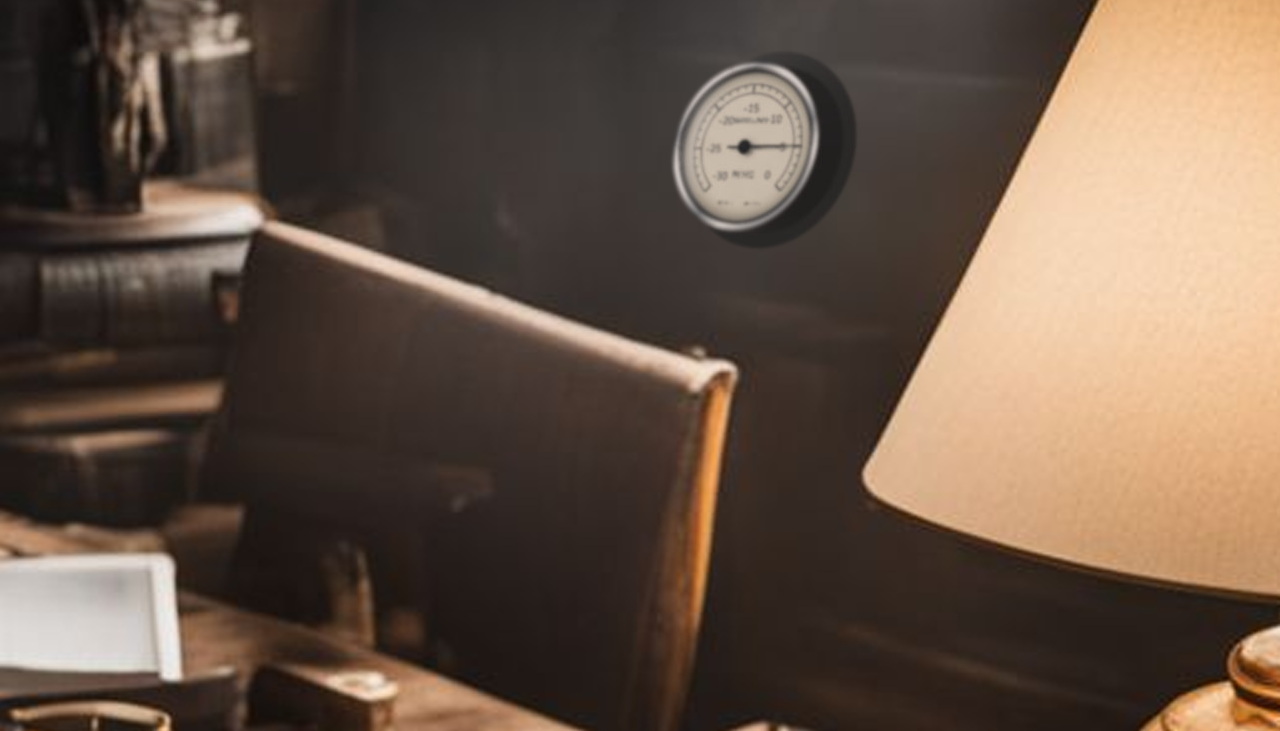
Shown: **-5** inHg
